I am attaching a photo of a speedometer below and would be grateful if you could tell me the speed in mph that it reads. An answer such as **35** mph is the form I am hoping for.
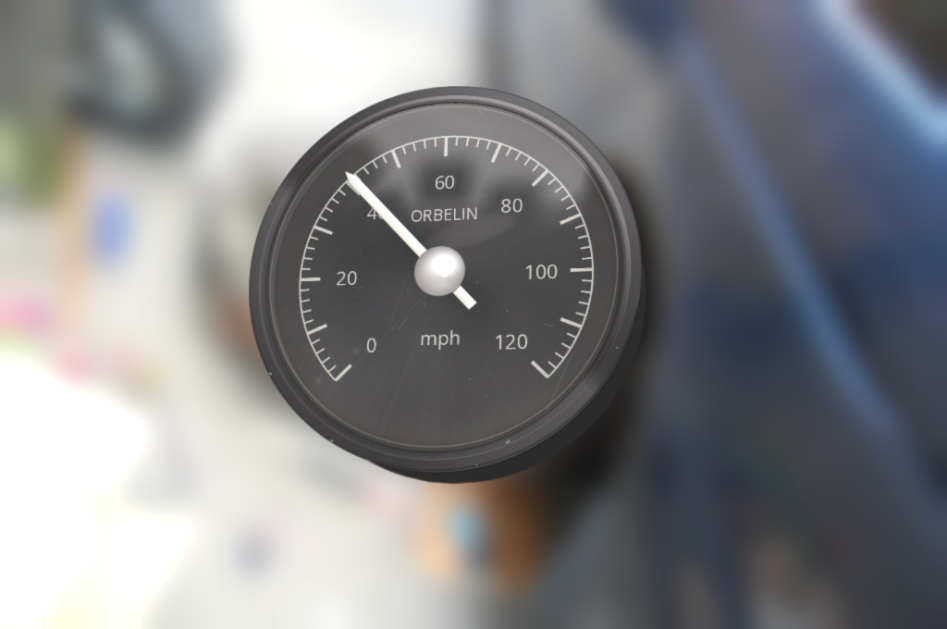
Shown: **41** mph
